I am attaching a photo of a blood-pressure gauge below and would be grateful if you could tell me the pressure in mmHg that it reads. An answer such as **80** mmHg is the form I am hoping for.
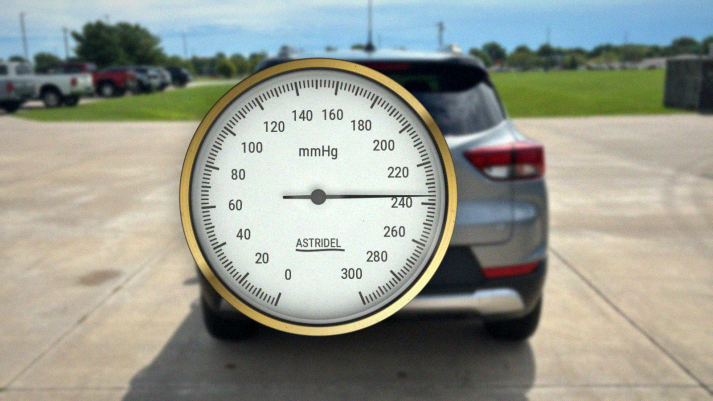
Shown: **236** mmHg
